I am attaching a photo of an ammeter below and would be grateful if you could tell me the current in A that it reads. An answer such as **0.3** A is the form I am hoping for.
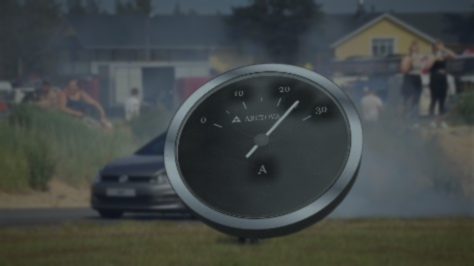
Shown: **25** A
